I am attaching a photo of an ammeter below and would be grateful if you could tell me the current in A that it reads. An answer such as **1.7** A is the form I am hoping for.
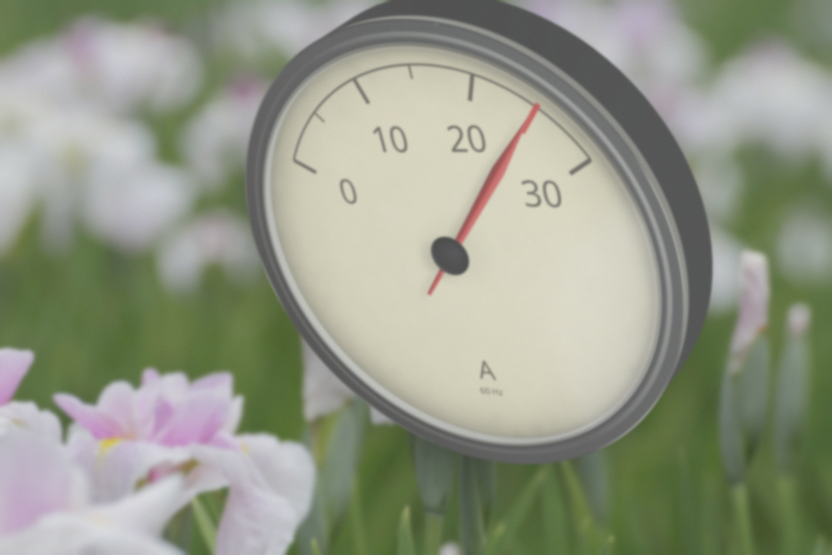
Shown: **25** A
